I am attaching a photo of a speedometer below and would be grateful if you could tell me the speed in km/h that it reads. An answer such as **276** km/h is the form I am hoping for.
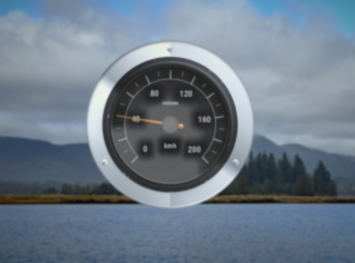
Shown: **40** km/h
